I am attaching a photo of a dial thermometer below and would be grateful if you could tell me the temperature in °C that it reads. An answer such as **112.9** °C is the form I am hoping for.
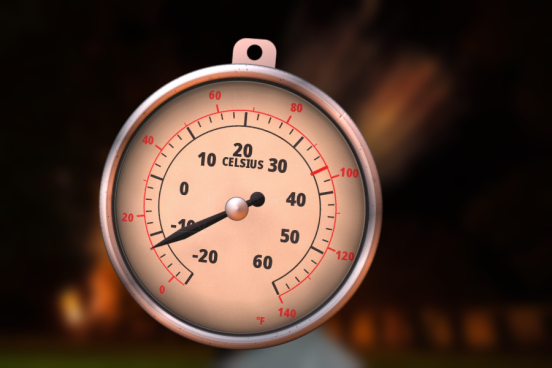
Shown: **-12** °C
